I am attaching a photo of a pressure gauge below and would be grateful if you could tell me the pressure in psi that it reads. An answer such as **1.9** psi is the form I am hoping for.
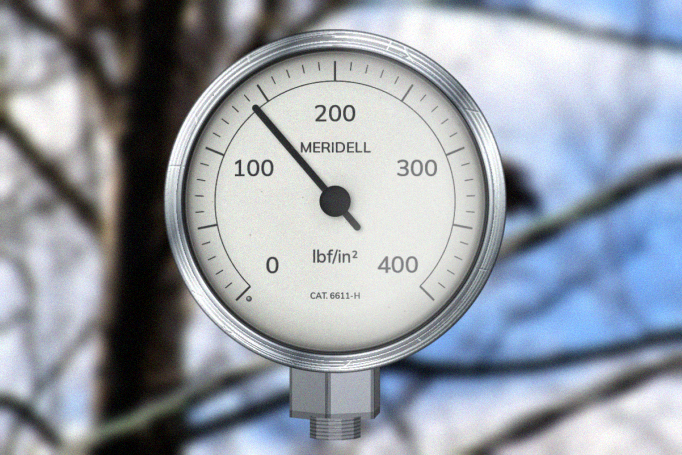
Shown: **140** psi
